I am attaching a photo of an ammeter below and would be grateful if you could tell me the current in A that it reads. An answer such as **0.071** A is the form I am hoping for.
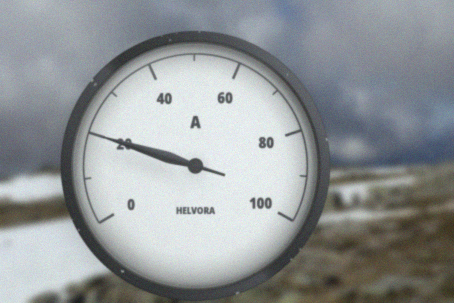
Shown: **20** A
